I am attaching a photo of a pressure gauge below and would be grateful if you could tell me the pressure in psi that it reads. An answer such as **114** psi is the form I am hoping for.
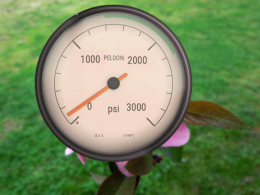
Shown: **100** psi
